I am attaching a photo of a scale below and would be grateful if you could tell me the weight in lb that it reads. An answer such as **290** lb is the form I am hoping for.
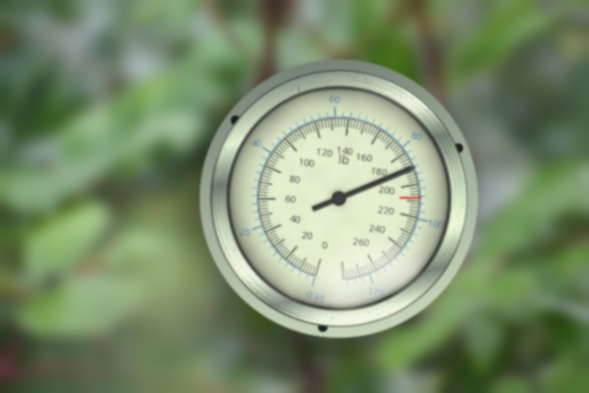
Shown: **190** lb
